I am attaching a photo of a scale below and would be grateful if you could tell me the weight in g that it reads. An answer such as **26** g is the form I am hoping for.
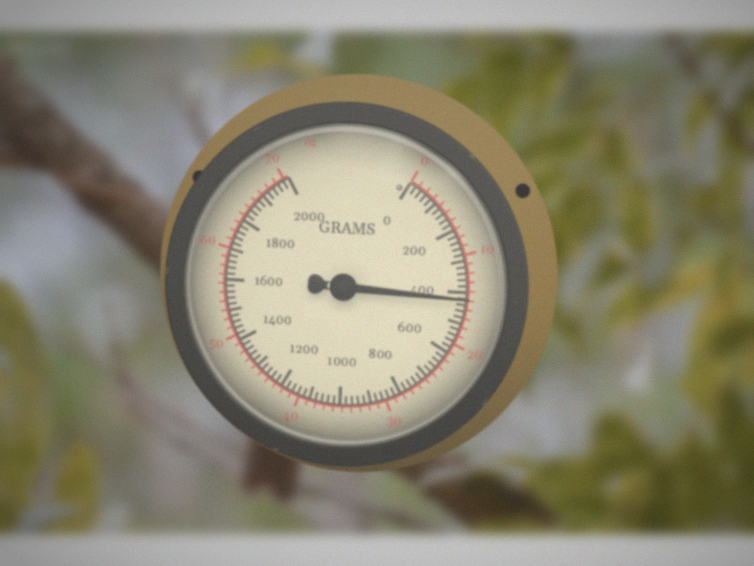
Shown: **420** g
